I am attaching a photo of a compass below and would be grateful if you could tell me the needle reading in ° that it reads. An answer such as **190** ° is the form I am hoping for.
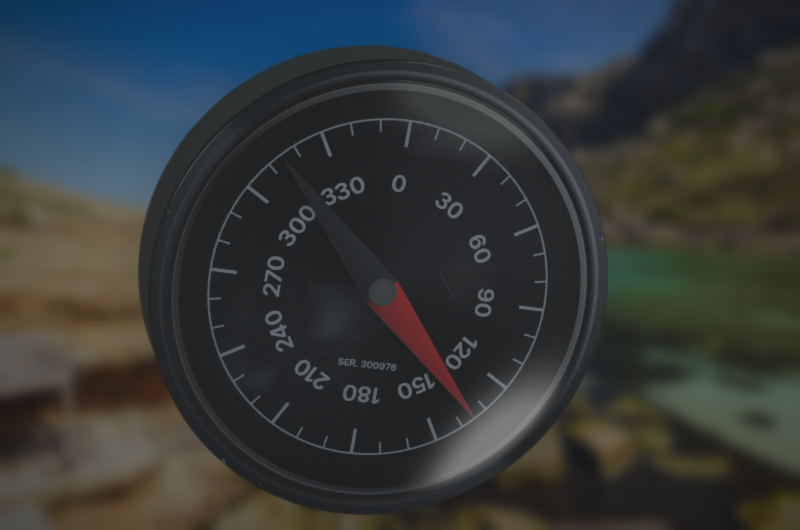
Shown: **135** °
